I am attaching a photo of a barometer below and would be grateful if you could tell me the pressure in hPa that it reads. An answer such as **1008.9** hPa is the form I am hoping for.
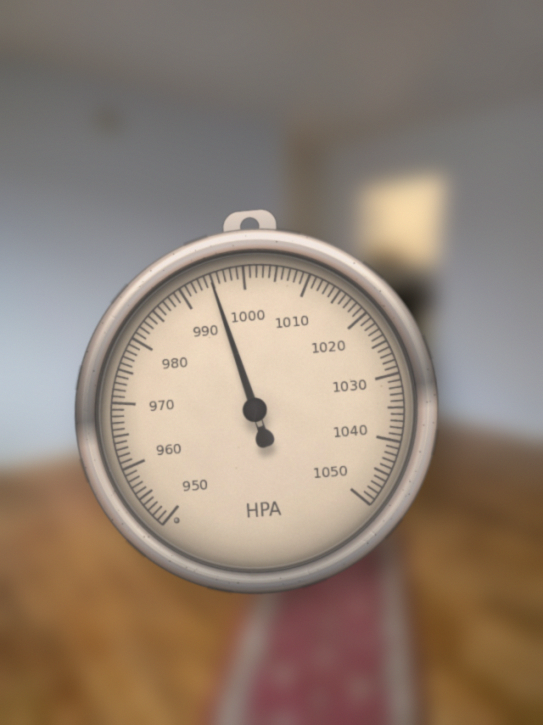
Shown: **995** hPa
